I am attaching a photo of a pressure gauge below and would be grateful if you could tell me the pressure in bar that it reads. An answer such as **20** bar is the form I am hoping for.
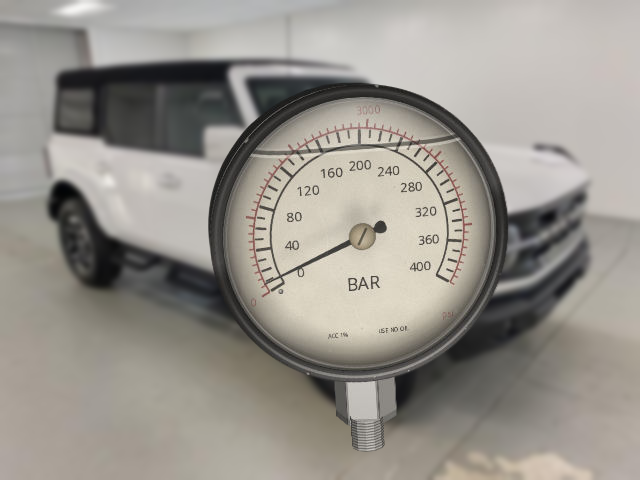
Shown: **10** bar
